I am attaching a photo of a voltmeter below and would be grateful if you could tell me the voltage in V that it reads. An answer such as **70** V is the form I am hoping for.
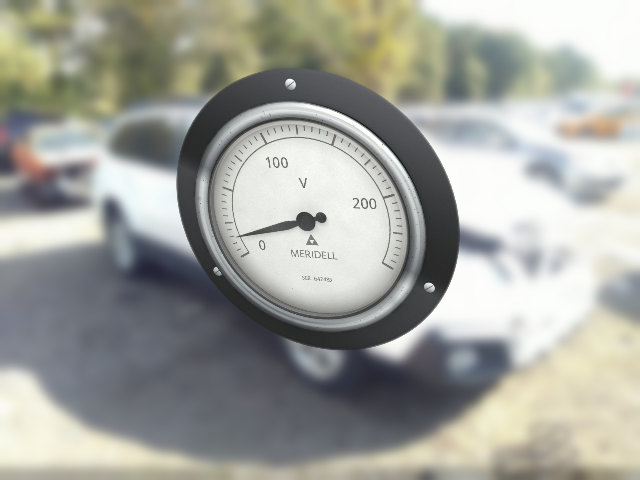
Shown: **15** V
